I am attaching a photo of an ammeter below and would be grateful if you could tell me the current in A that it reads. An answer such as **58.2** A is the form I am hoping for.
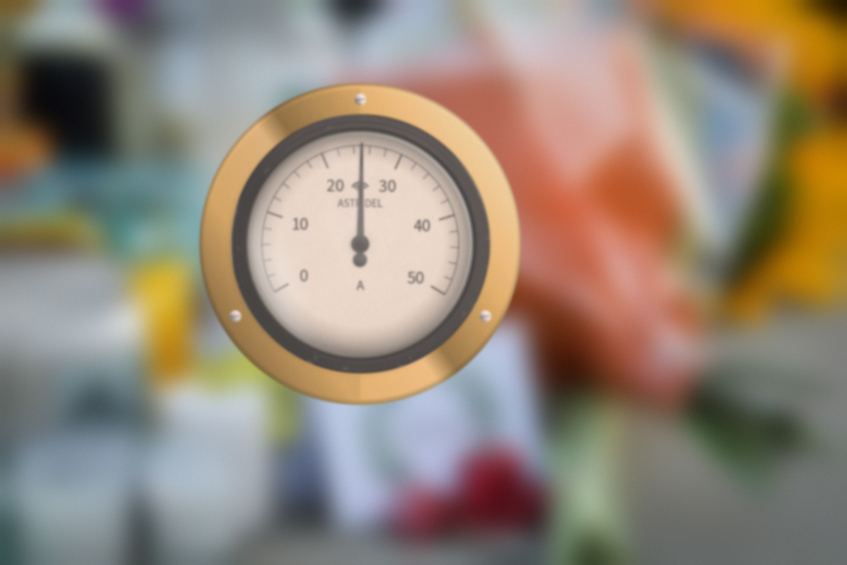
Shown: **25** A
